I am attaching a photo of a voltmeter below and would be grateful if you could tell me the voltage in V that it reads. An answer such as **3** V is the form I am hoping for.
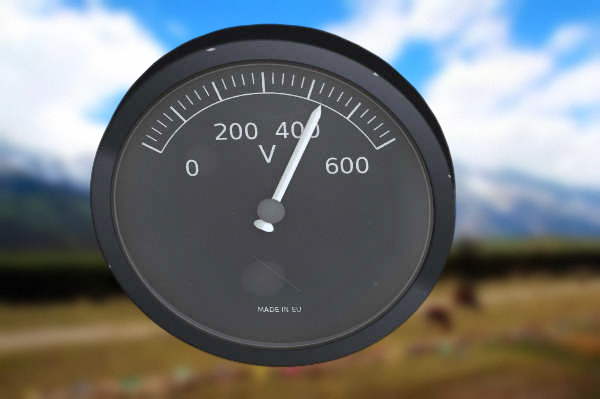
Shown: **430** V
